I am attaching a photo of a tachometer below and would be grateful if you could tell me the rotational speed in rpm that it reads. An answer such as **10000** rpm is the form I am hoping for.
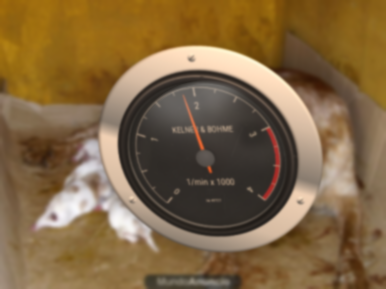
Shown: **1875** rpm
